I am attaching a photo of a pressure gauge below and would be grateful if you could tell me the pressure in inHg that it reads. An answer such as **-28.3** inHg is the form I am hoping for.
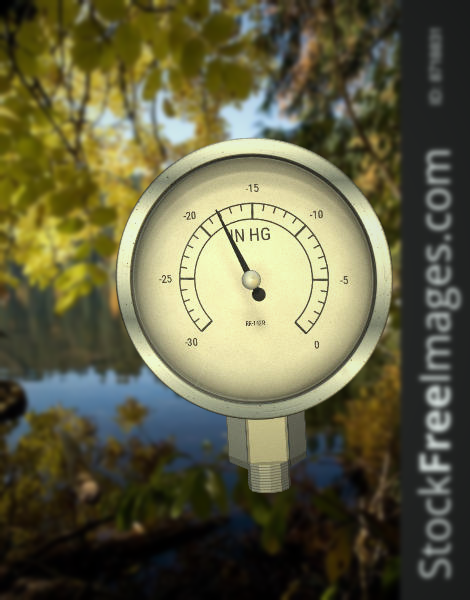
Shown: **-18** inHg
